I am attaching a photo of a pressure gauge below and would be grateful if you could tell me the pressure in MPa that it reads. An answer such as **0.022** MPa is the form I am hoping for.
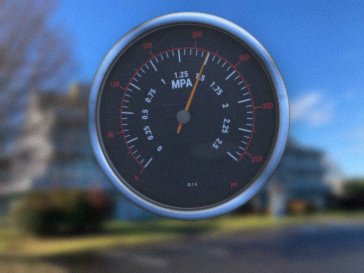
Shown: **1.5** MPa
